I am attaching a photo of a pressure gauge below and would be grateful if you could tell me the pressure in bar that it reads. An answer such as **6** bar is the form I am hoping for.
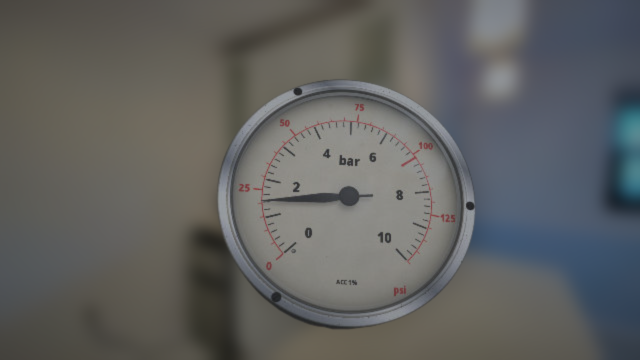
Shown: **1.4** bar
